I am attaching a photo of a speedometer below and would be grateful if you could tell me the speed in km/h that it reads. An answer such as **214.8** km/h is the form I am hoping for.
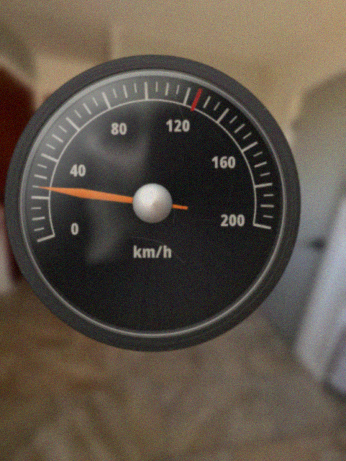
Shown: **25** km/h
